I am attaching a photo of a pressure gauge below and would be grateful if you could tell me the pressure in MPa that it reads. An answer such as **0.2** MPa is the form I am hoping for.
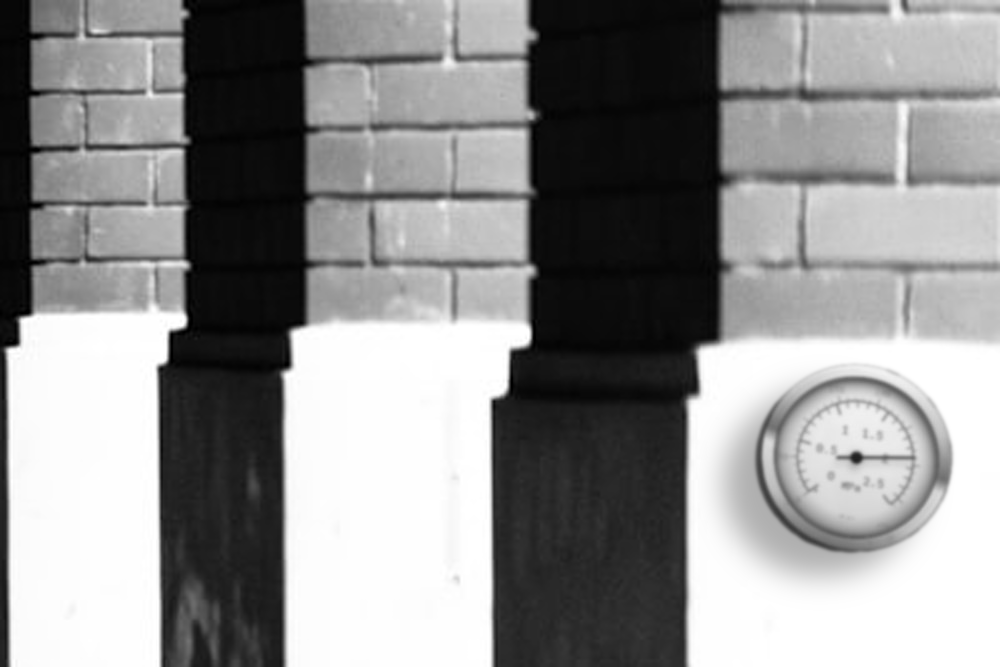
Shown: **2** MPa
